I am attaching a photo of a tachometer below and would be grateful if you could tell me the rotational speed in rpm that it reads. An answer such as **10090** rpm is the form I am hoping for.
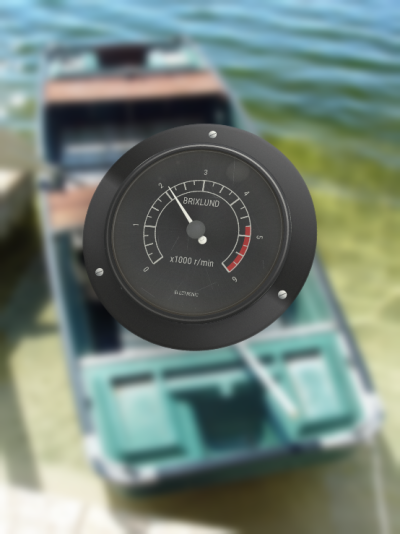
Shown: **2125** rpm
